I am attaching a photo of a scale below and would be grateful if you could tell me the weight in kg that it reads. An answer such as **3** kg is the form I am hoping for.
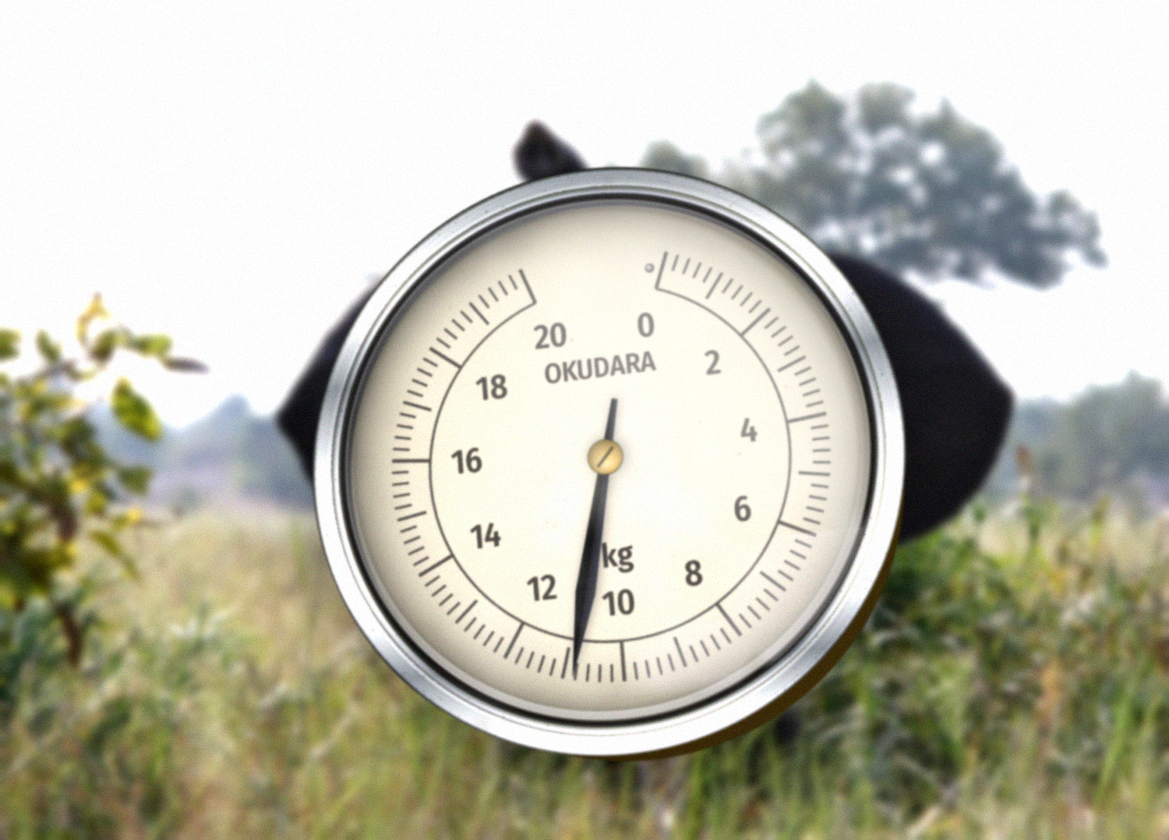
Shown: **10.8** kg
